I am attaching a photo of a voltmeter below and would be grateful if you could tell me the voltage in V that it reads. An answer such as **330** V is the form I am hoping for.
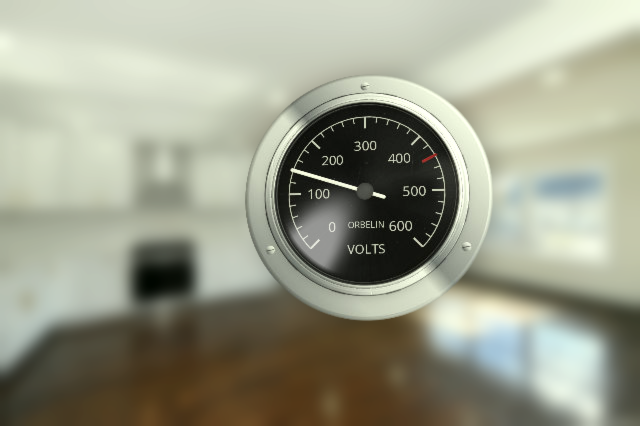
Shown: **140** V
